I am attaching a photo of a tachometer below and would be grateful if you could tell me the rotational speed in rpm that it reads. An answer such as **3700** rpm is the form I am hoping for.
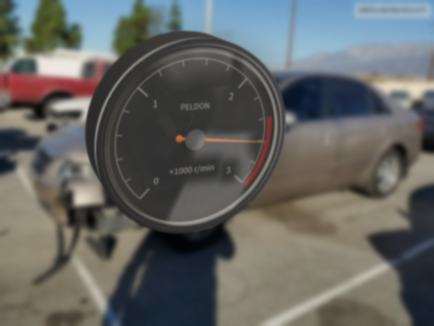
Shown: **2600** rpm
